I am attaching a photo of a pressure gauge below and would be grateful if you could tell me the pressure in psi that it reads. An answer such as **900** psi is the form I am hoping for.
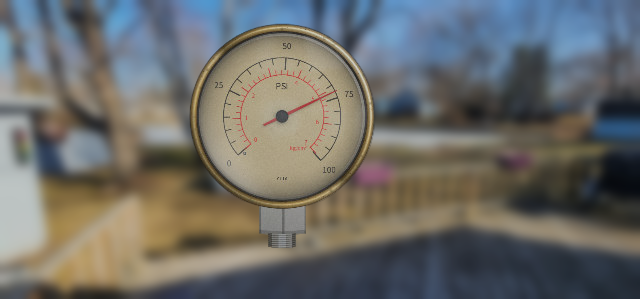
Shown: **72.5** psi
